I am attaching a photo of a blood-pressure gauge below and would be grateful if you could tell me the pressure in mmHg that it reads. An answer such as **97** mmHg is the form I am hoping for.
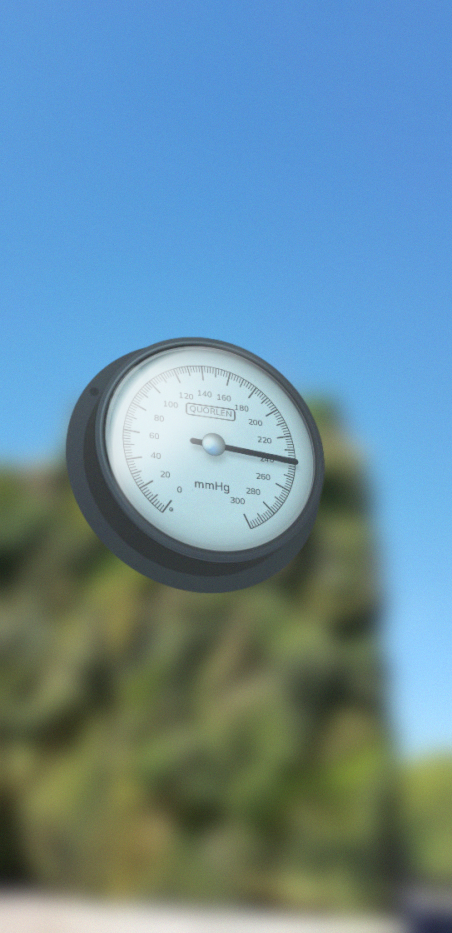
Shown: **240** mmHg
